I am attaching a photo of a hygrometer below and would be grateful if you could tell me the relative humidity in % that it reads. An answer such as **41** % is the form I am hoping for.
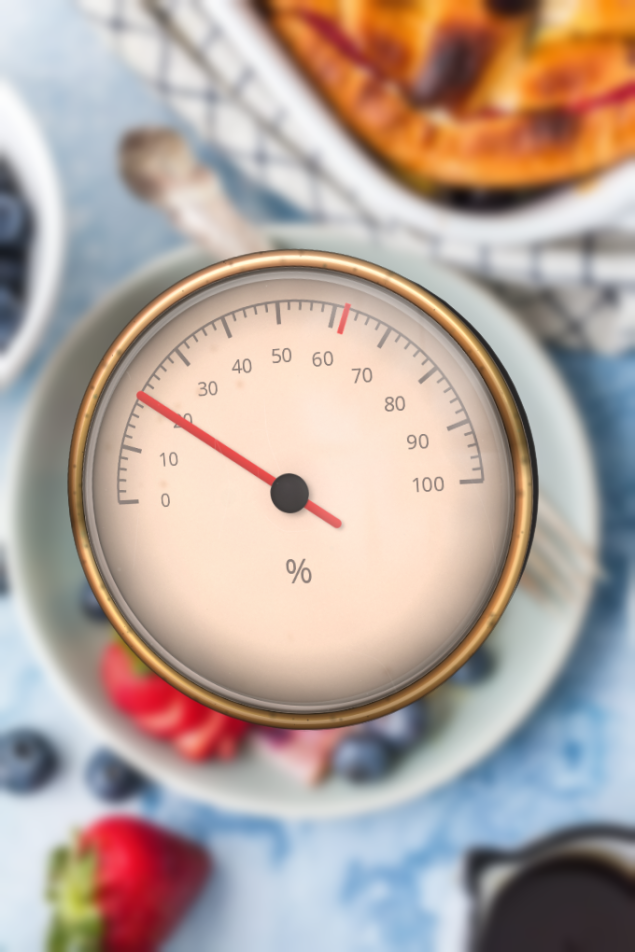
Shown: **20** %
